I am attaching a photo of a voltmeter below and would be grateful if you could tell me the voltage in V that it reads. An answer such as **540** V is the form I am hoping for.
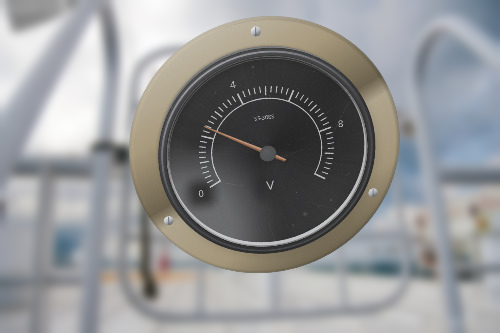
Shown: **2.4** V
